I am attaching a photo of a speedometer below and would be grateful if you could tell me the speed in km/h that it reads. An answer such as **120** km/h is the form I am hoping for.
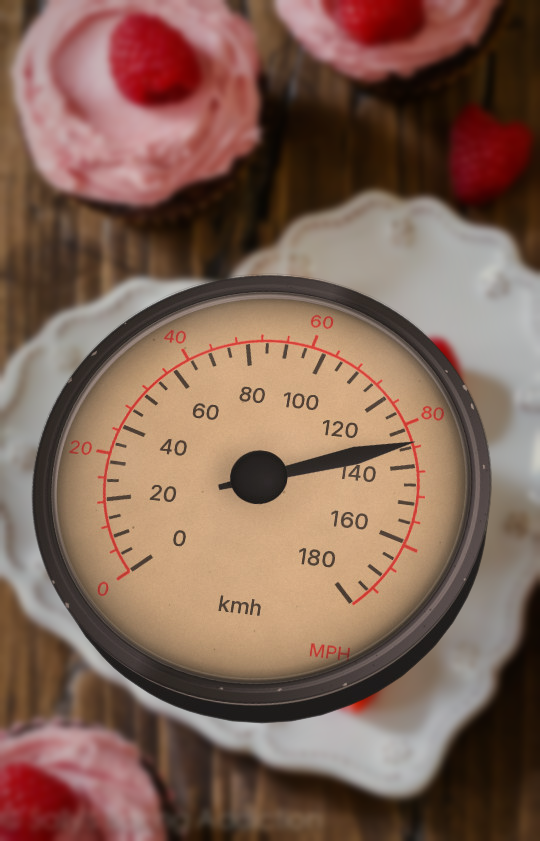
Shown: **135** km/h
